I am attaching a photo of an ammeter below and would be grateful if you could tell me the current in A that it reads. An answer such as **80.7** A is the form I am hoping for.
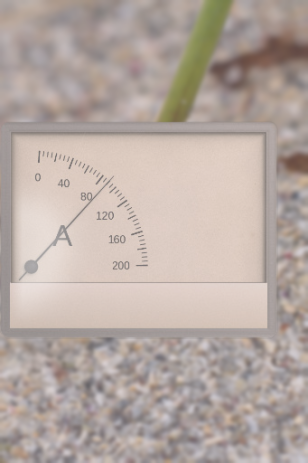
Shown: **90** A
